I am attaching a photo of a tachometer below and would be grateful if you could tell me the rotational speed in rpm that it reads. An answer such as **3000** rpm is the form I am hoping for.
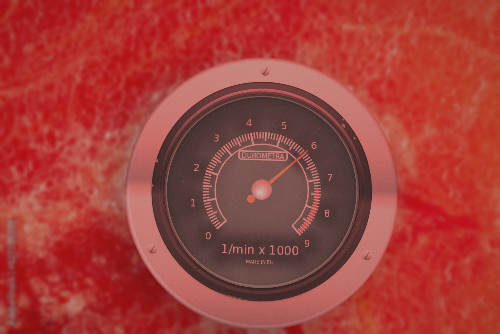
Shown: **6000** rpm
